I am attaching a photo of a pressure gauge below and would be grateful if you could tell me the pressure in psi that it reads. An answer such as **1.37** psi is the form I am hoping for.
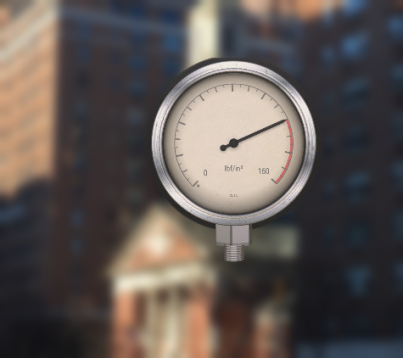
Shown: **120** psi
